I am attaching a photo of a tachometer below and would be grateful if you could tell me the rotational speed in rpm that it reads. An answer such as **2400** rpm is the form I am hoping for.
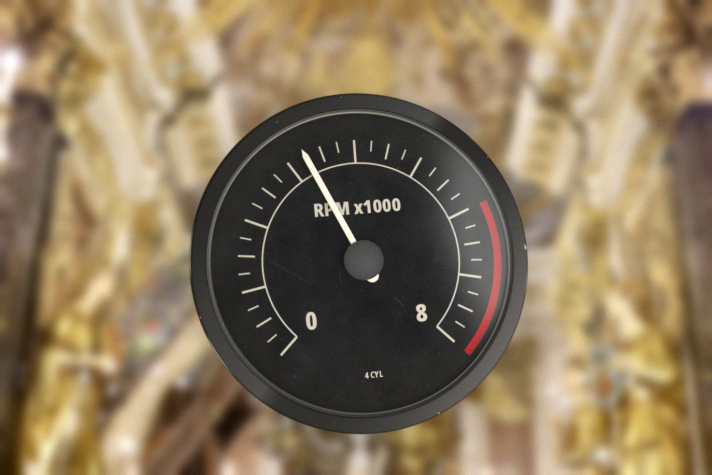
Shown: **3250** rpm
